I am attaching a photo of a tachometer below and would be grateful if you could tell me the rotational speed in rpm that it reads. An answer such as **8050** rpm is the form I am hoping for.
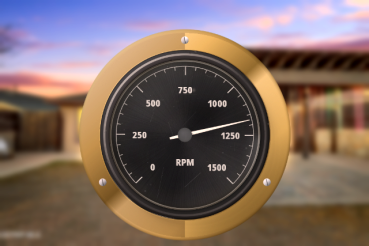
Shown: **1175** rpm
